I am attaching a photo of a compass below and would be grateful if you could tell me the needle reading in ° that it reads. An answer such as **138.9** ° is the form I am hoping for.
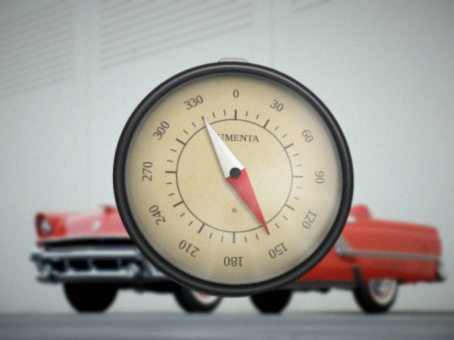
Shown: **150** °
